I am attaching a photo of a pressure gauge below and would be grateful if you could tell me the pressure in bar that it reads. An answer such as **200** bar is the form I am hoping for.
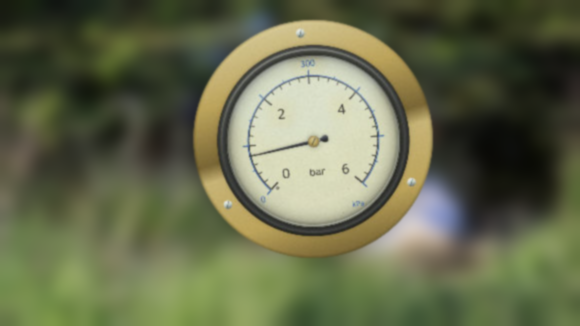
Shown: **0.8** bar
